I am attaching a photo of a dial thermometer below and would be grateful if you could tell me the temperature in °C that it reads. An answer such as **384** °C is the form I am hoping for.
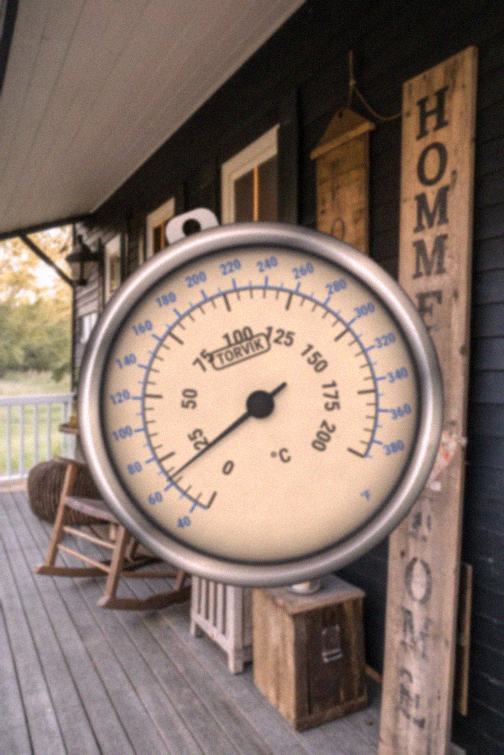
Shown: **17.5** °C
